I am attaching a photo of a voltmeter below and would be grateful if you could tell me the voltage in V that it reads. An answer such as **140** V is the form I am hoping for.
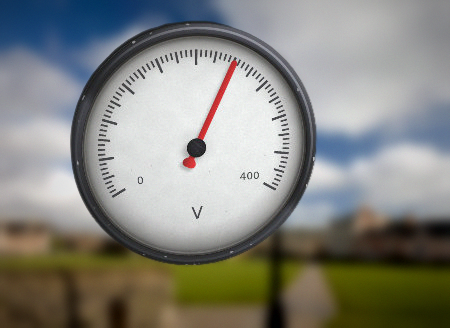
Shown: **240** V
